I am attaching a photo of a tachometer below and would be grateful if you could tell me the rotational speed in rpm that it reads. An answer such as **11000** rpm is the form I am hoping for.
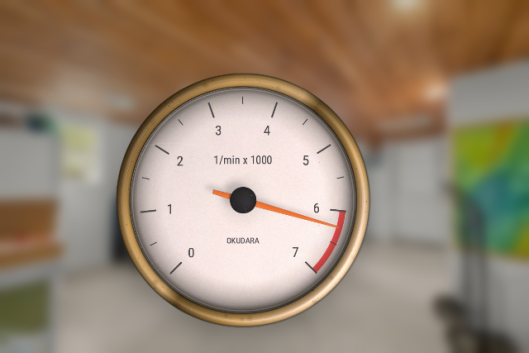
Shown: **6250** rpm
